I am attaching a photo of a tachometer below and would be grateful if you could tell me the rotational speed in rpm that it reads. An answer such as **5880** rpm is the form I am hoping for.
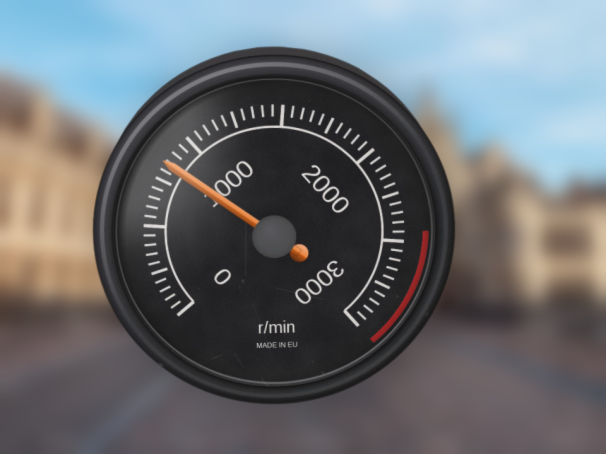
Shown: **850** rpm
